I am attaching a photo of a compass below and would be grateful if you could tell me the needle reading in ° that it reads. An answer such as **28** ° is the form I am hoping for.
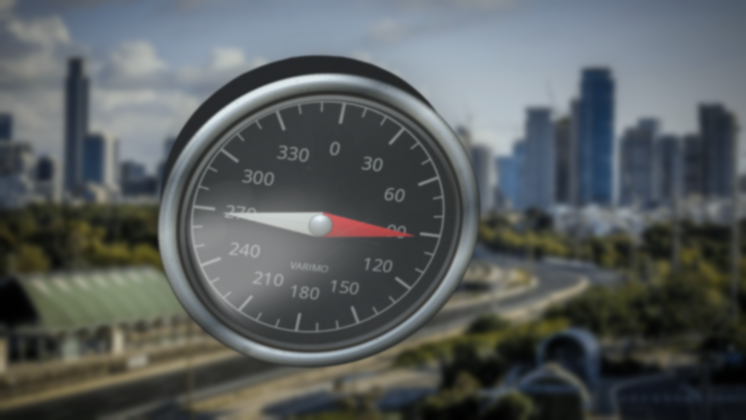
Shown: **90** °
